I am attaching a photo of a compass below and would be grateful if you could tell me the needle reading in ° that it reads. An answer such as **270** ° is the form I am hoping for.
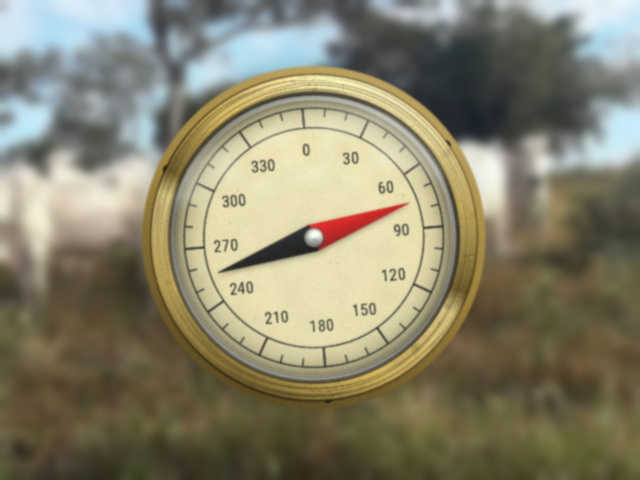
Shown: **75** °
